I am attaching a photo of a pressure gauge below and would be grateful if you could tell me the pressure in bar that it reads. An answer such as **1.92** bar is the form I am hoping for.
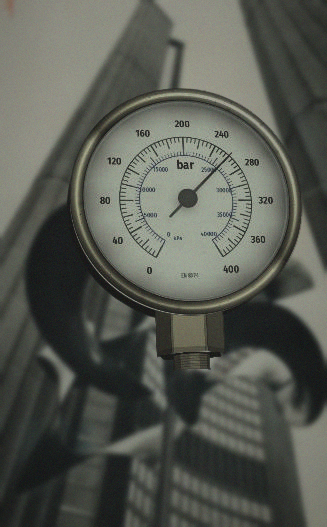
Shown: **260** bar
